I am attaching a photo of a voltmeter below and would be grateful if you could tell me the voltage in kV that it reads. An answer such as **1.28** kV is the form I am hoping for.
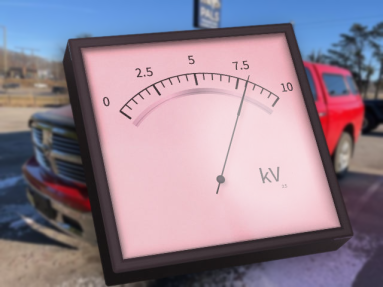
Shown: **8** kV
